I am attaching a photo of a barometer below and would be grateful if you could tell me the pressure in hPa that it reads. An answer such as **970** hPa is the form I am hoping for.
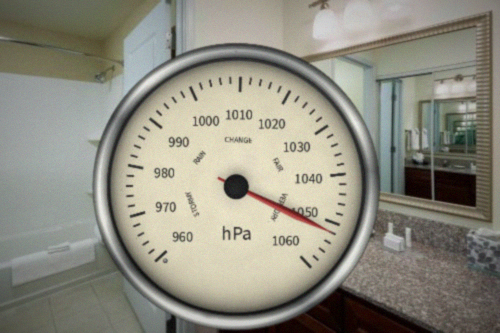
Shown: **1052** hPa
